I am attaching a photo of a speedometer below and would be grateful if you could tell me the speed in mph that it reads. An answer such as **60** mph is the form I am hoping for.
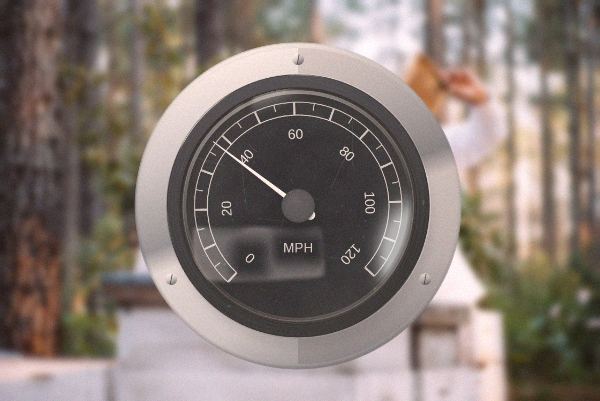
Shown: **37.5** mph
